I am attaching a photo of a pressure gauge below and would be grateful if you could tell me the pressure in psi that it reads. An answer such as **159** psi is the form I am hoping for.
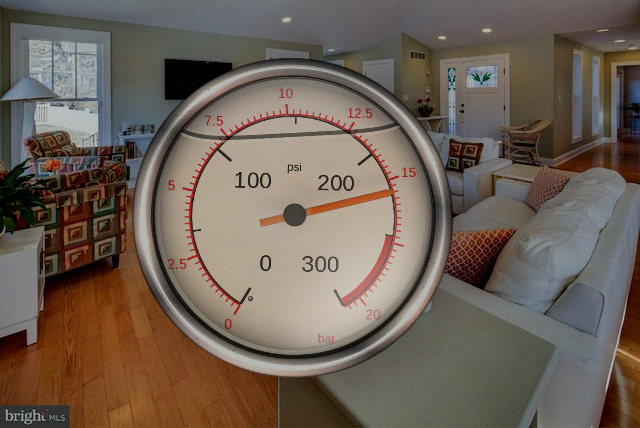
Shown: **225** psi
